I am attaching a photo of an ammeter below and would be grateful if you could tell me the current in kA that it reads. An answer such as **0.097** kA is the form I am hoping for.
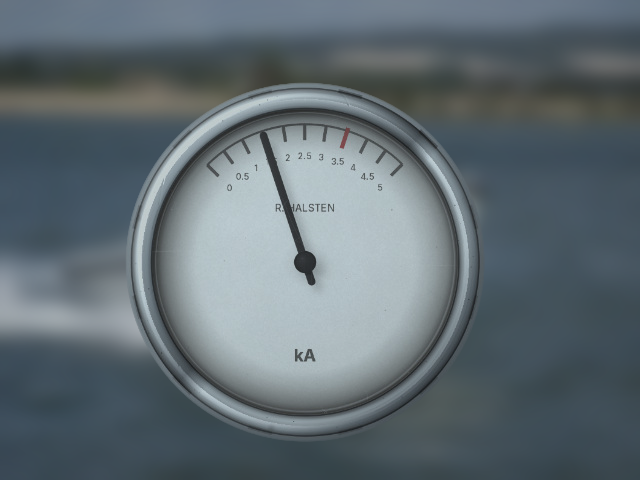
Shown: **1.5** kA
